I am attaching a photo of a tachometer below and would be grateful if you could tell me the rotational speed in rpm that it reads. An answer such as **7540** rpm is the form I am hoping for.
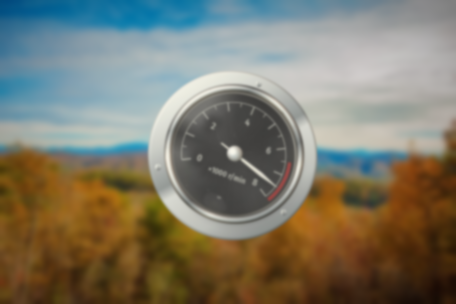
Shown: **7500** rpm
